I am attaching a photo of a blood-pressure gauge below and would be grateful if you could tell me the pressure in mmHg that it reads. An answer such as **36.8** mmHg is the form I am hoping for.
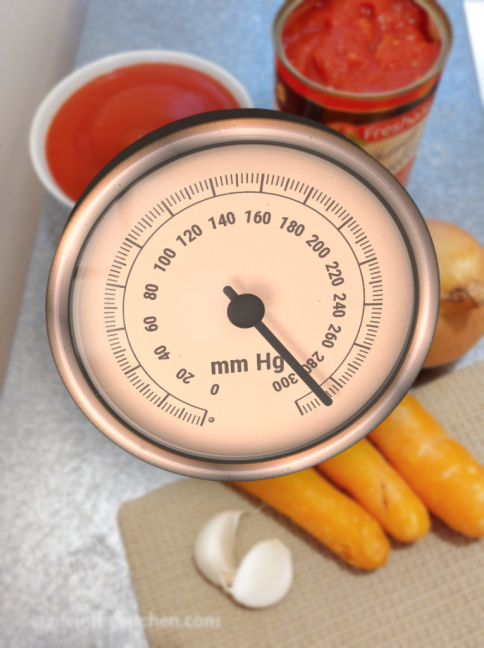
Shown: **288** mmHg
